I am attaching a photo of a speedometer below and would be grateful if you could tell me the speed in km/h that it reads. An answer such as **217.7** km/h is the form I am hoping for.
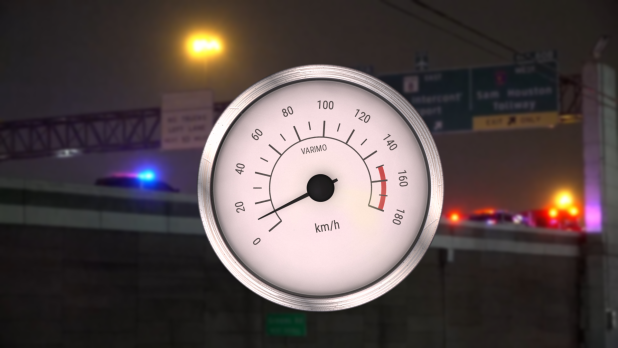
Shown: **10** km/h
